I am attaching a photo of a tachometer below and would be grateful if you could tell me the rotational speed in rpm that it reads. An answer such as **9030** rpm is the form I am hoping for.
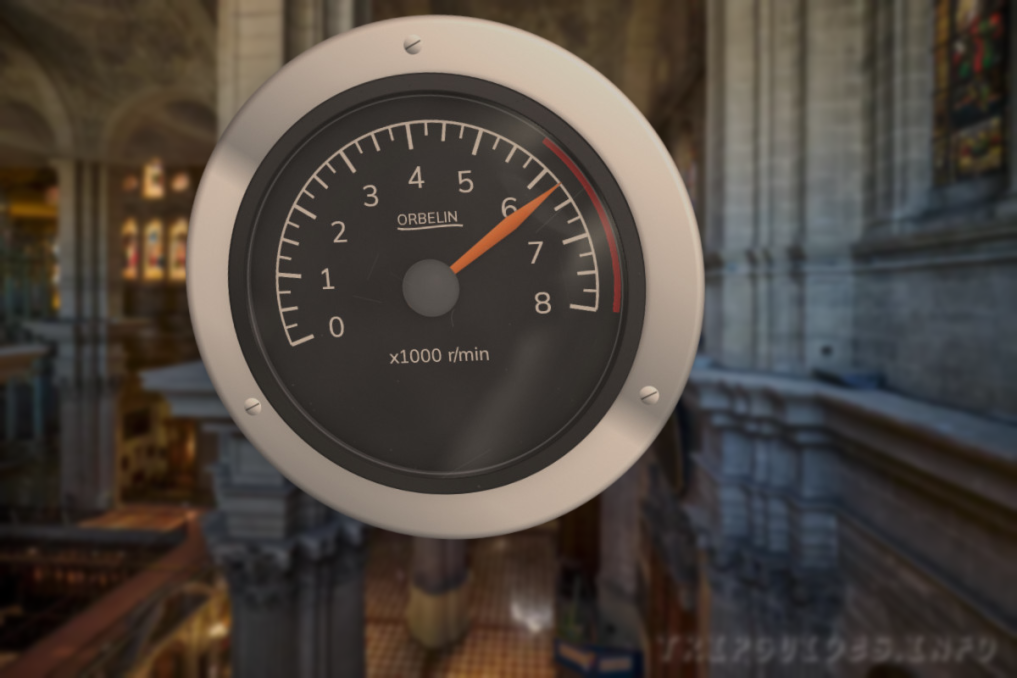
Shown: **6250** rpm
